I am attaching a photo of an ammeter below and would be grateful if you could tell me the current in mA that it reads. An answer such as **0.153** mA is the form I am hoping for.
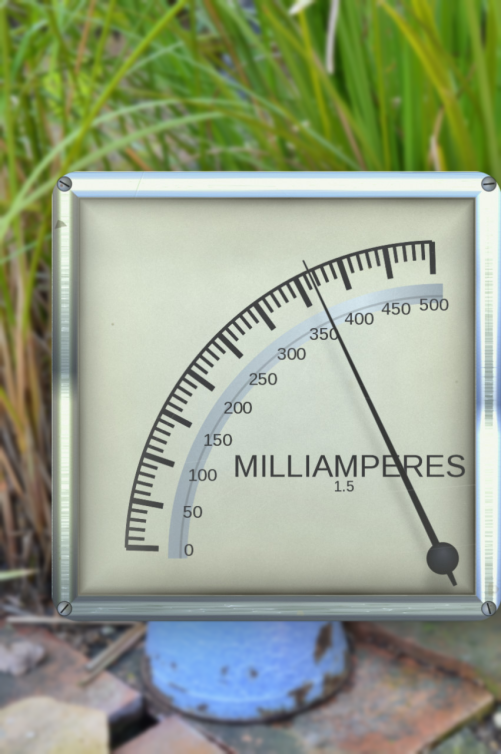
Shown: **365** mA
